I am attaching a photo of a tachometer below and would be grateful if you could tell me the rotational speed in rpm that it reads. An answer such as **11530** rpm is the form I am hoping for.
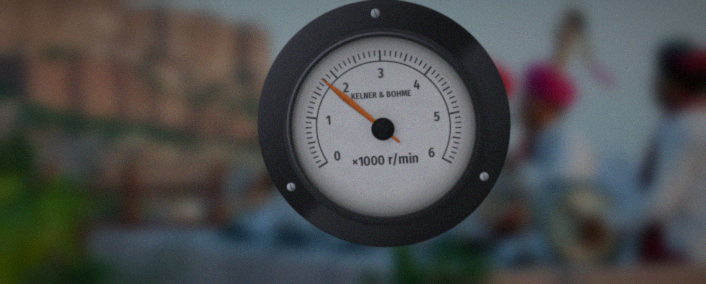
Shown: **1800** rpm
